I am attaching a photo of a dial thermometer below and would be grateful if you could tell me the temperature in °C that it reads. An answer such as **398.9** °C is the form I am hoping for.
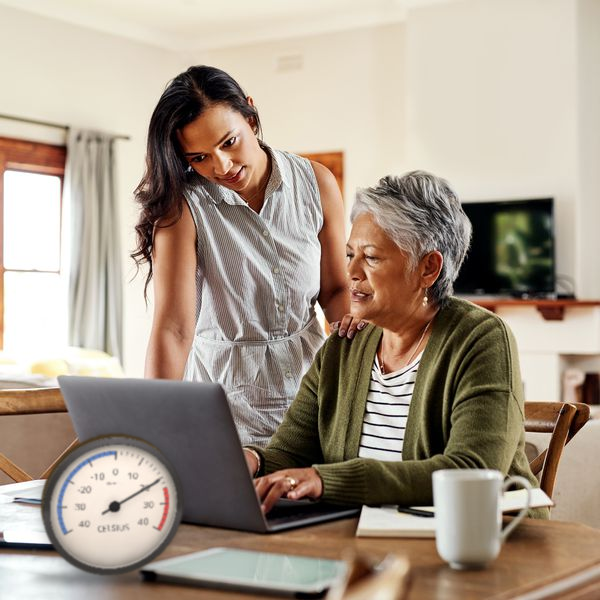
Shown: **20** °C
